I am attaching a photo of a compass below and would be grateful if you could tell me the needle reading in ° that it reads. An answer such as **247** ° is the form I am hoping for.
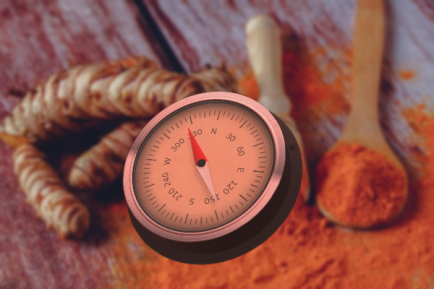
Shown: **325** °
